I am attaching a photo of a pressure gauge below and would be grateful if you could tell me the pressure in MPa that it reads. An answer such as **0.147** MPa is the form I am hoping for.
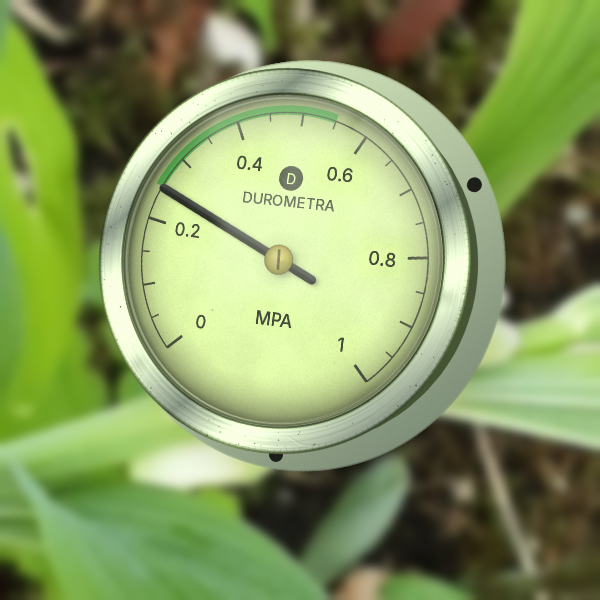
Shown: **0.25** MPa
